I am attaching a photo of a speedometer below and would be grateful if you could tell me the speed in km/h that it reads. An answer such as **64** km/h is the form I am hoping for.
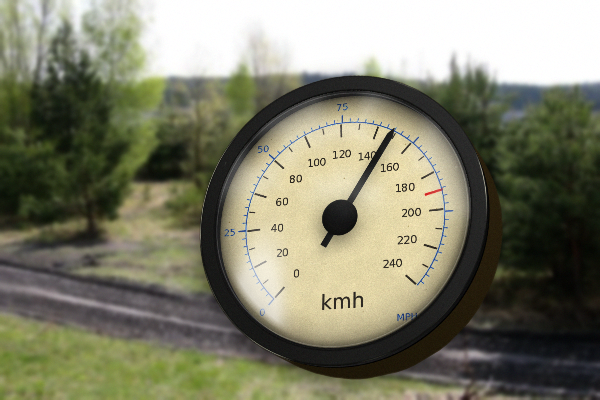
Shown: **150** km/h
